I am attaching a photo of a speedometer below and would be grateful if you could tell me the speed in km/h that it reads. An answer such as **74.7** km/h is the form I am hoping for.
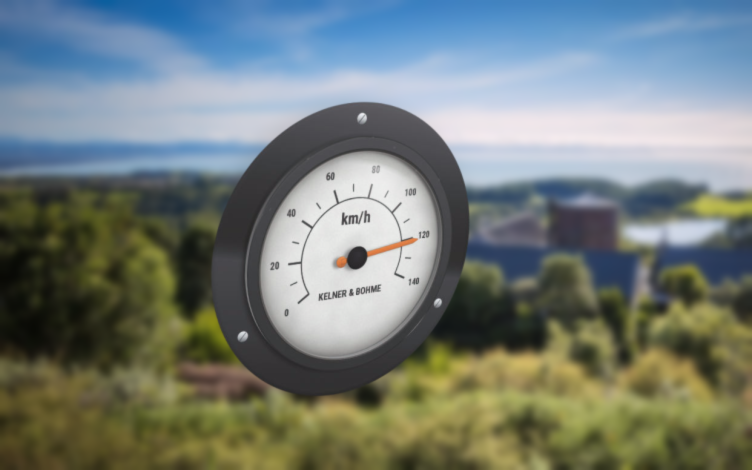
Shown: **120** km/h
